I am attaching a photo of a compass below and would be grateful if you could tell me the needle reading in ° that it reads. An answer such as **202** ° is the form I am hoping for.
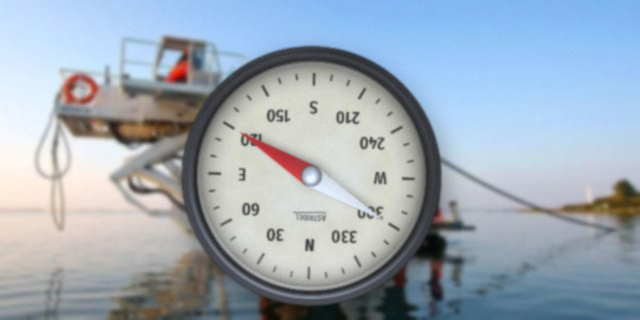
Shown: **120** °
